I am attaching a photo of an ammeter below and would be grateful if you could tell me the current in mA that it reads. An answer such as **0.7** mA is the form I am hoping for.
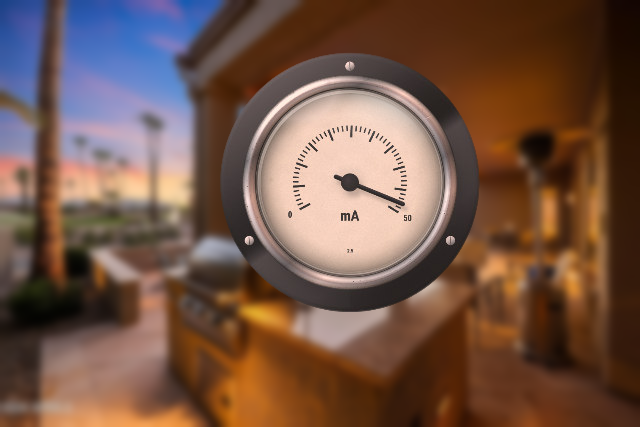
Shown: **48** mA
